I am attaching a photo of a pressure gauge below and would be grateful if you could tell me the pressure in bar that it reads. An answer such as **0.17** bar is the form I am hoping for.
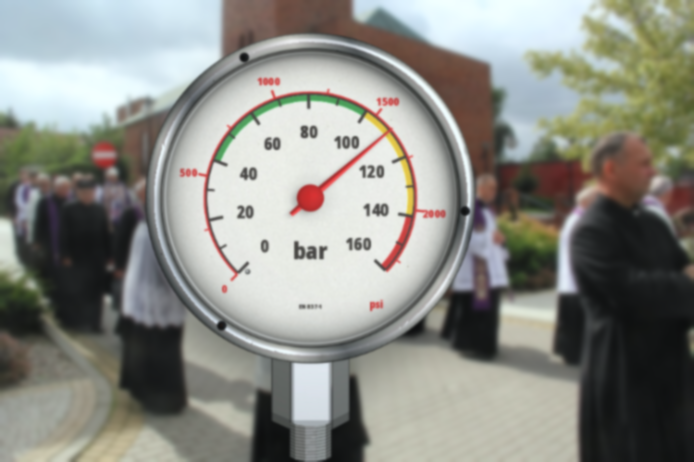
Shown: **110** bar
